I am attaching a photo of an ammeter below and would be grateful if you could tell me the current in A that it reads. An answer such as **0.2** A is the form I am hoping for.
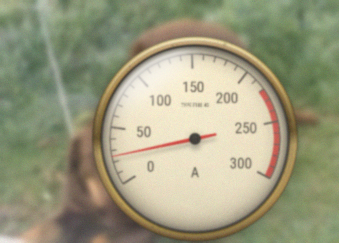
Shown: **25** A
